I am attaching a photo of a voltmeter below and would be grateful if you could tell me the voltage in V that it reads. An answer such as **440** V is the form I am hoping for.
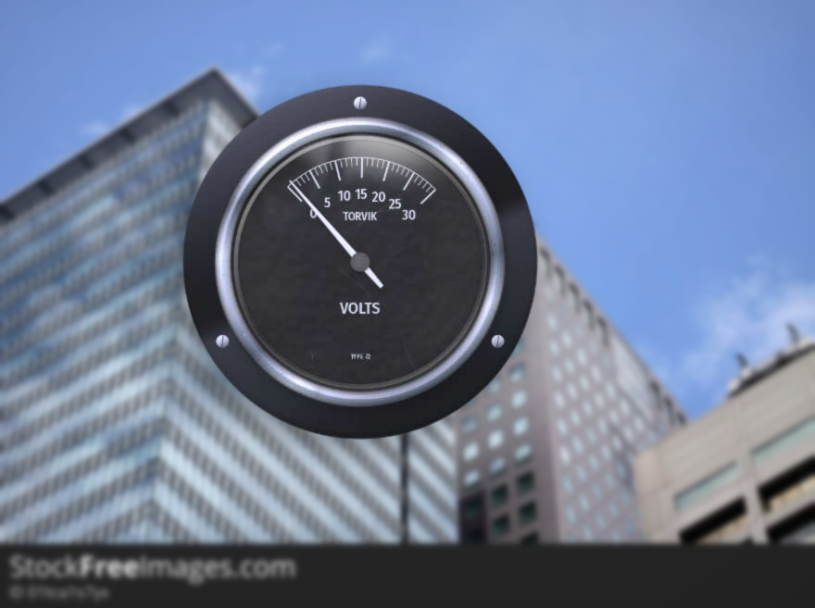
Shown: **1** V
